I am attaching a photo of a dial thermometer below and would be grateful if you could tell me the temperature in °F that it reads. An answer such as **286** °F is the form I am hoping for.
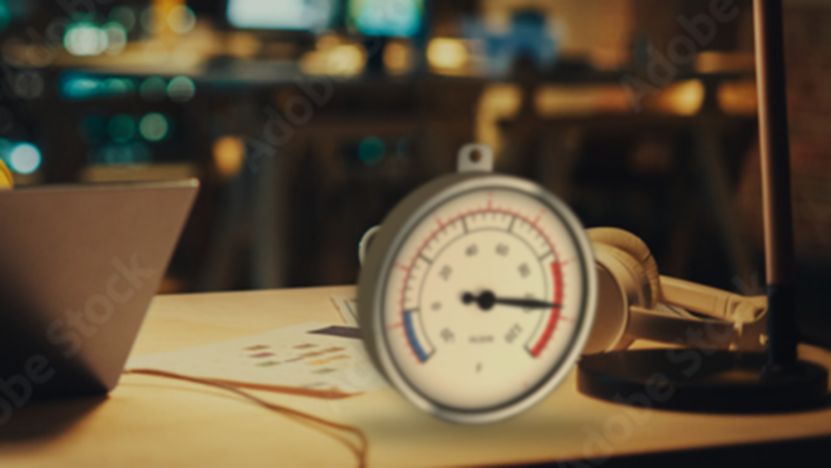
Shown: **100** °F
